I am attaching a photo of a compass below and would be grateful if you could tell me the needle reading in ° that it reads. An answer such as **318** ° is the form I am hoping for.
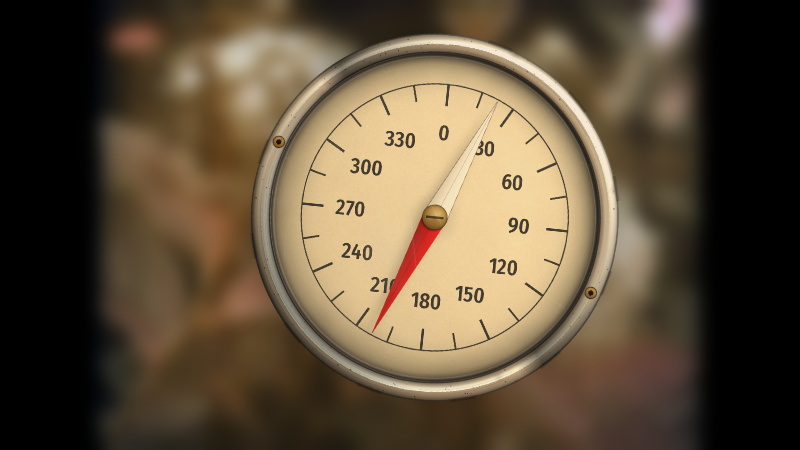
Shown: **202.5** °
